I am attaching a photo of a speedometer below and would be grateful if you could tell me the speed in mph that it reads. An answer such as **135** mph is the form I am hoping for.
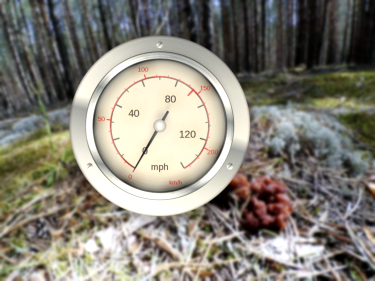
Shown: **0** mph
